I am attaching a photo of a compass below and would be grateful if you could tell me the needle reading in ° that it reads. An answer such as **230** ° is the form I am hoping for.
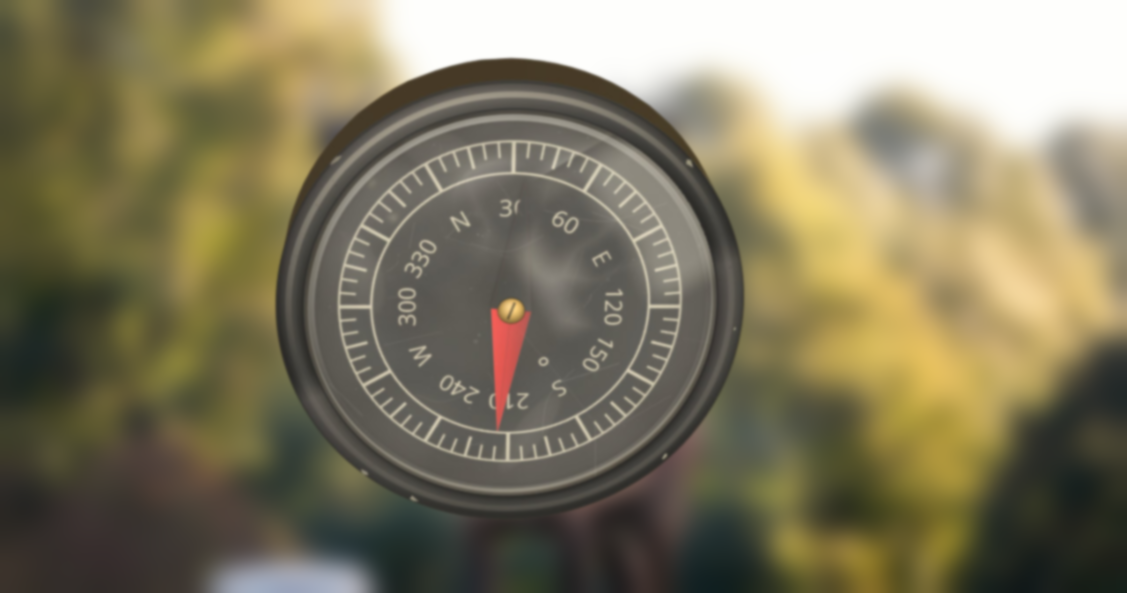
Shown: **215** °
